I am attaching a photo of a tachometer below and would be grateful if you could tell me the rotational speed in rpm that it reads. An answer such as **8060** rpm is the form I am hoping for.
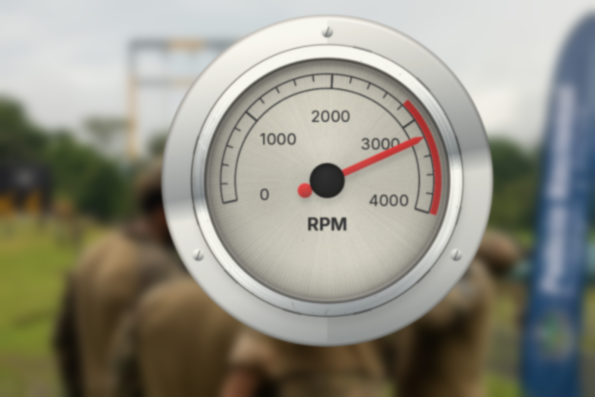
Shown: **3200** rpm
